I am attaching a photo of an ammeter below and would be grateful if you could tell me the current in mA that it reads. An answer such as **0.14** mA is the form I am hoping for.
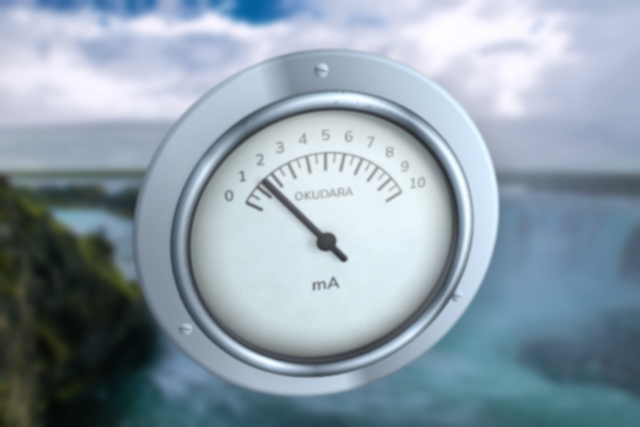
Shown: **1.5** mA
